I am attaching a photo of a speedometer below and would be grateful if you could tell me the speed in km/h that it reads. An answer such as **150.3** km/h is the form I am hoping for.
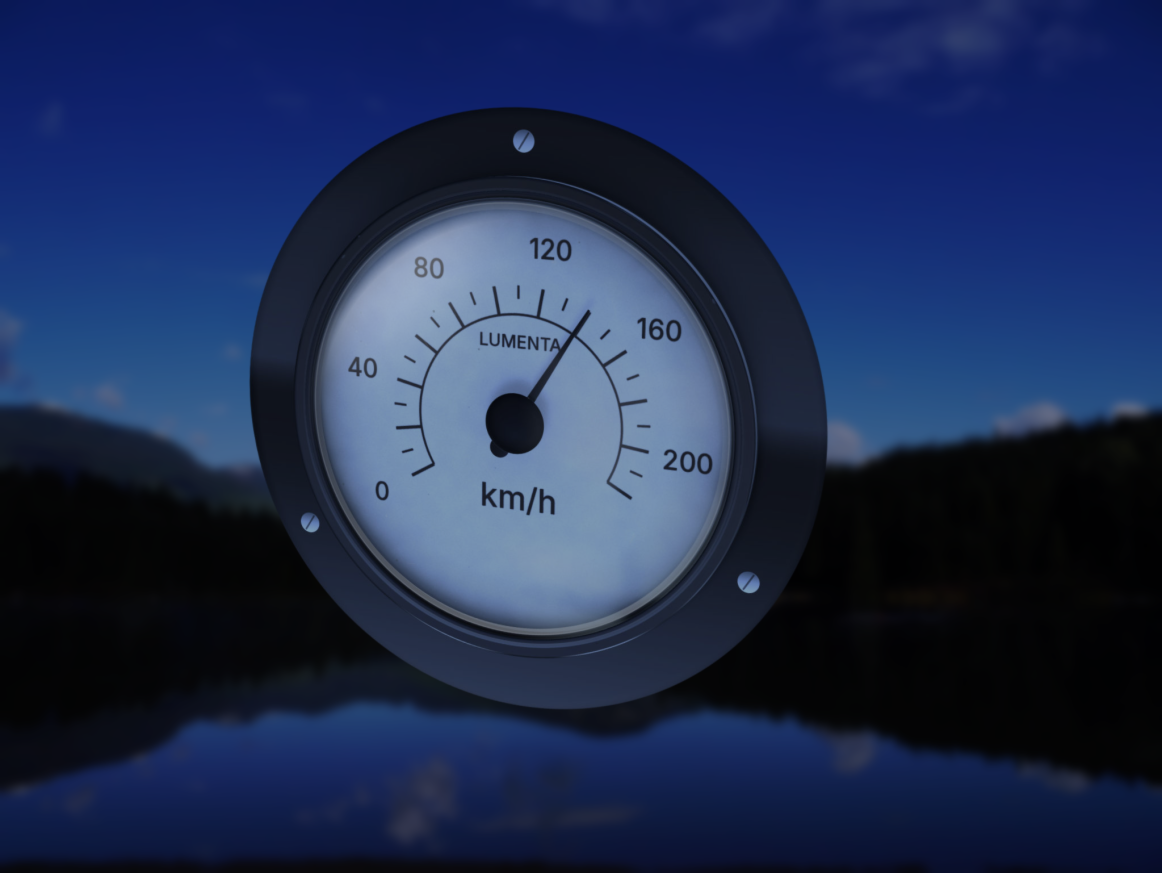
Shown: **140** km/h
